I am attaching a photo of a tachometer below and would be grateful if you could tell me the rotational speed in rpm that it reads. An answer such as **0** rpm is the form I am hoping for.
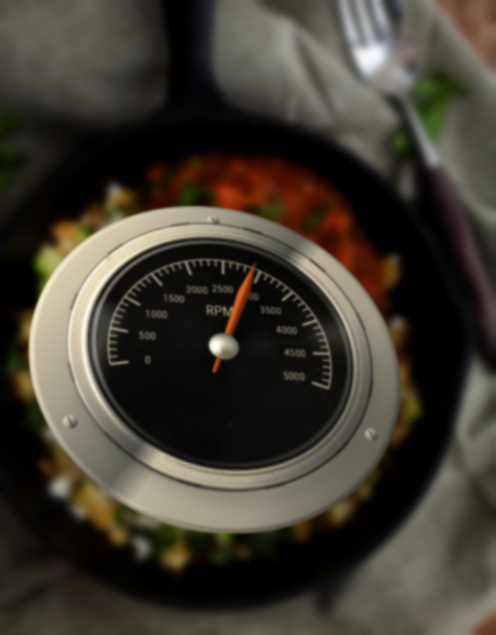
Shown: **2900** rpm
